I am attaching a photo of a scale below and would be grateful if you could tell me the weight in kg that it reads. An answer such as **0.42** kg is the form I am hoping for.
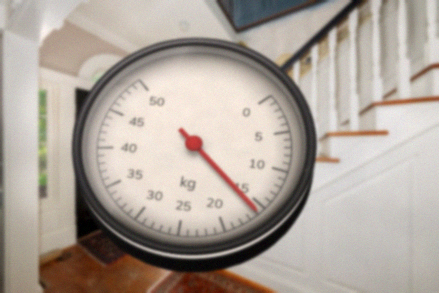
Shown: **16** kg
